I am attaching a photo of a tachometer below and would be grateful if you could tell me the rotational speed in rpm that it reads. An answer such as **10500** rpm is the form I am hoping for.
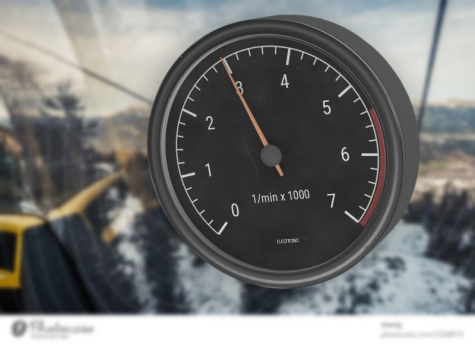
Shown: **3000** rpm
